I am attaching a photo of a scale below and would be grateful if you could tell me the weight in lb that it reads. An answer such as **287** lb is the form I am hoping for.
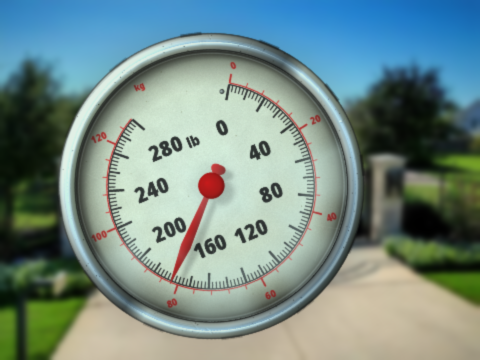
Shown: **180** lb
